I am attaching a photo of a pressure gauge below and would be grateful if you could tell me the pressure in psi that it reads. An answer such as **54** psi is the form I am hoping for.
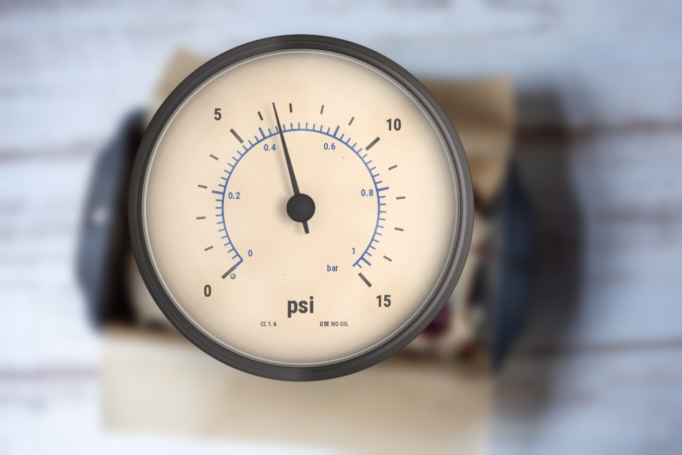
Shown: **6.5** psi
